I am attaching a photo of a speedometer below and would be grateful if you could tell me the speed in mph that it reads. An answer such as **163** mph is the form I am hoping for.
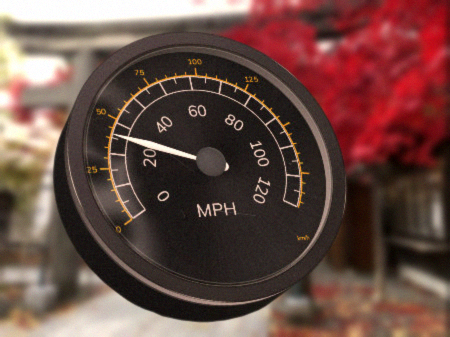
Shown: **25** mph
